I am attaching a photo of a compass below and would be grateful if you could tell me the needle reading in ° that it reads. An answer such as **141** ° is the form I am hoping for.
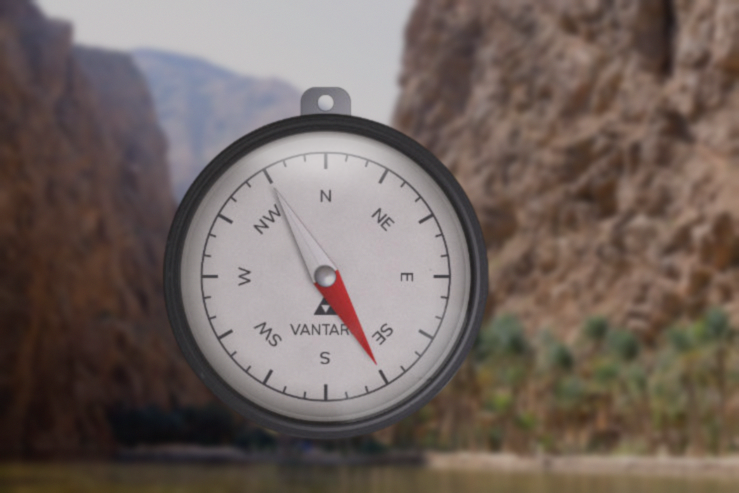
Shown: **150** °
